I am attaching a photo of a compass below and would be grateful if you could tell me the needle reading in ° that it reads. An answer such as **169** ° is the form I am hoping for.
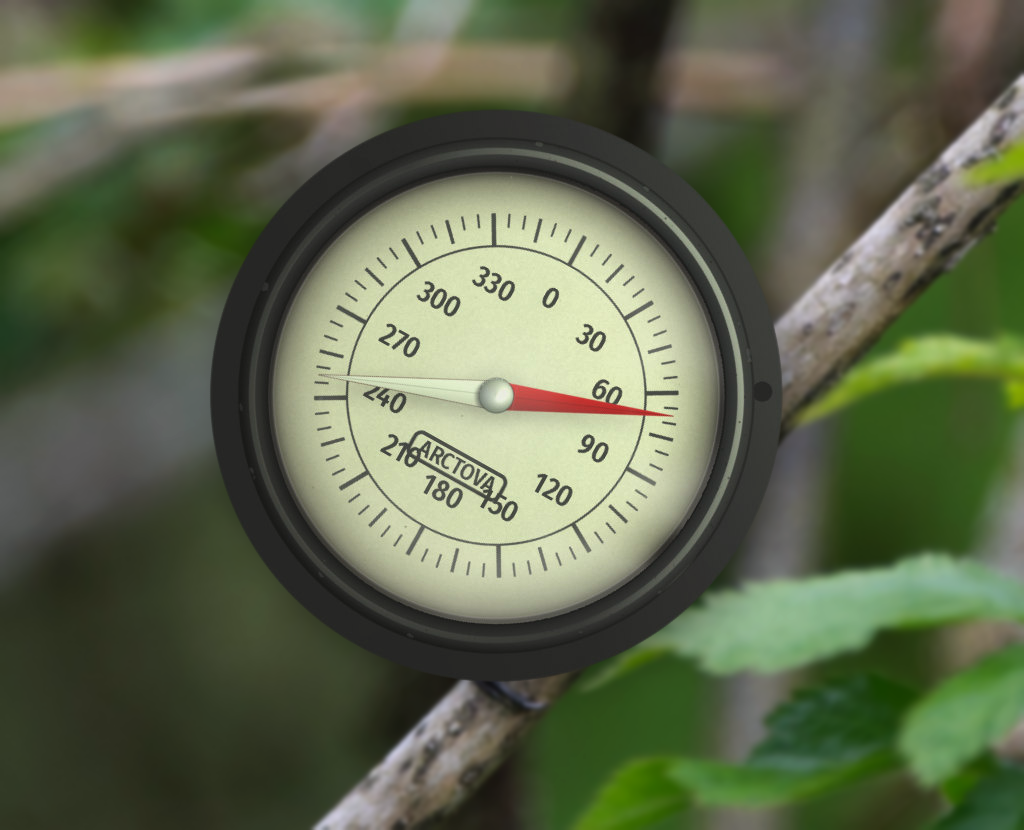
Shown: **67.5** °
